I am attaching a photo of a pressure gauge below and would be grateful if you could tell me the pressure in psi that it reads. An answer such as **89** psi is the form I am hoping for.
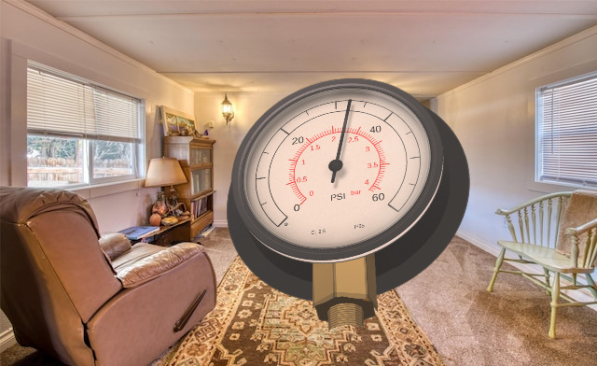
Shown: **32.5** psi
